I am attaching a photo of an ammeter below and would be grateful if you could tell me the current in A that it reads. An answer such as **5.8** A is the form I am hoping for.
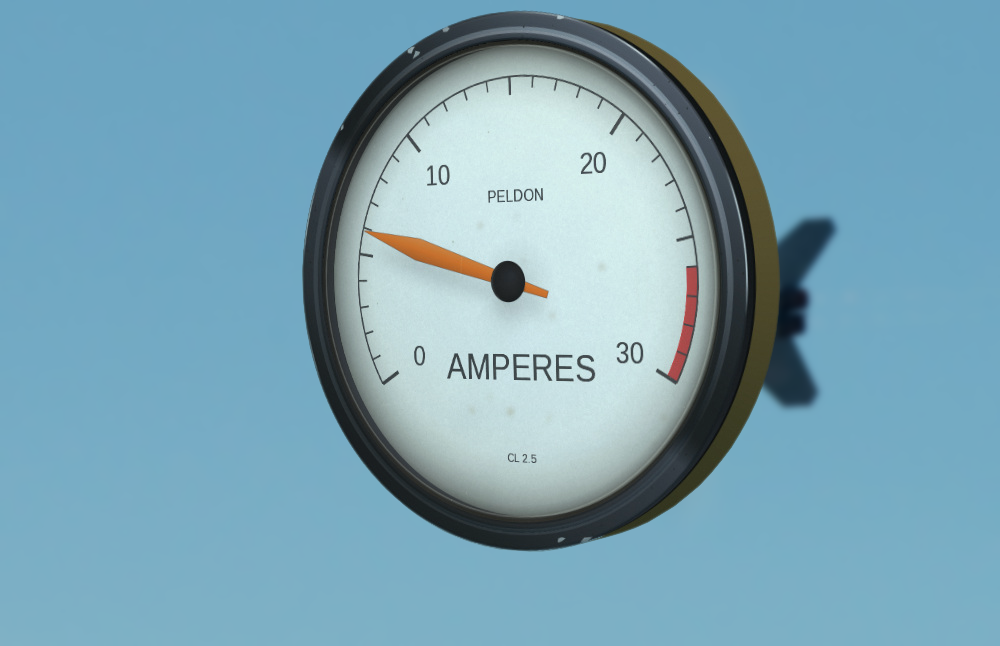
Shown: **6** A
